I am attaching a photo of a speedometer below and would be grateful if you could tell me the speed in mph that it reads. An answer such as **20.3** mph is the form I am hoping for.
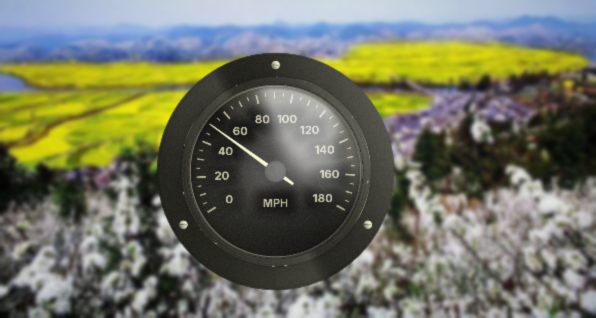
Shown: **50** mph
